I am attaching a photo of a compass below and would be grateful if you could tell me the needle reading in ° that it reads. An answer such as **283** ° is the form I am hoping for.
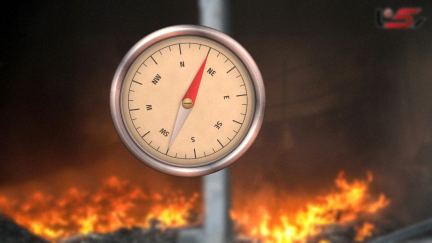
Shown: **30** °
